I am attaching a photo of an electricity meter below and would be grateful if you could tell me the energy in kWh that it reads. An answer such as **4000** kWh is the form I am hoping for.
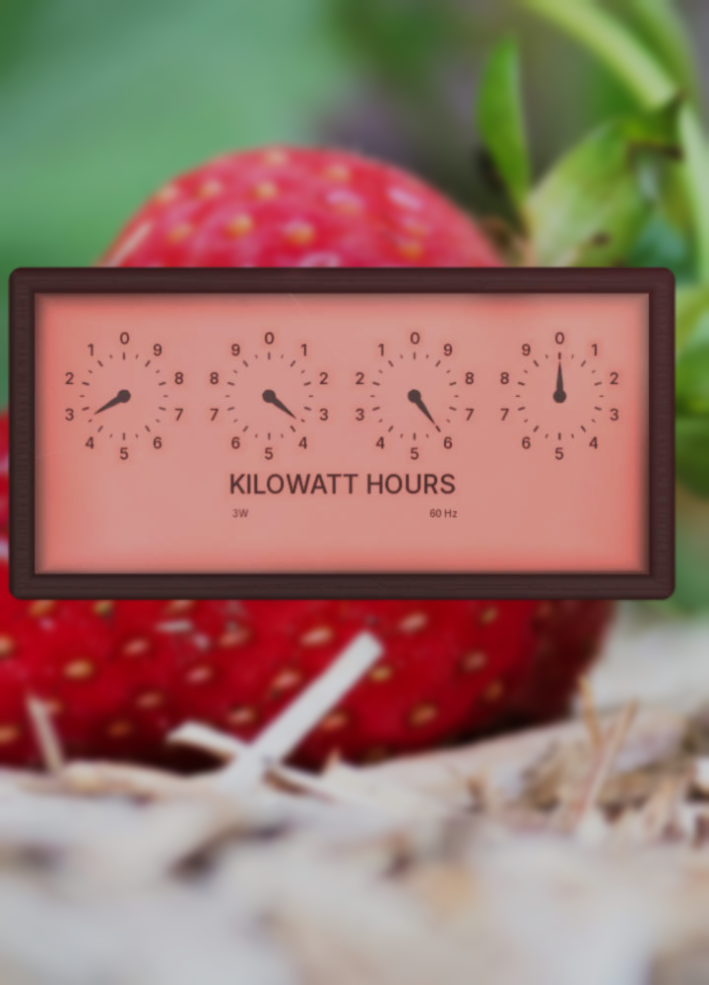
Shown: **3360** kWh
